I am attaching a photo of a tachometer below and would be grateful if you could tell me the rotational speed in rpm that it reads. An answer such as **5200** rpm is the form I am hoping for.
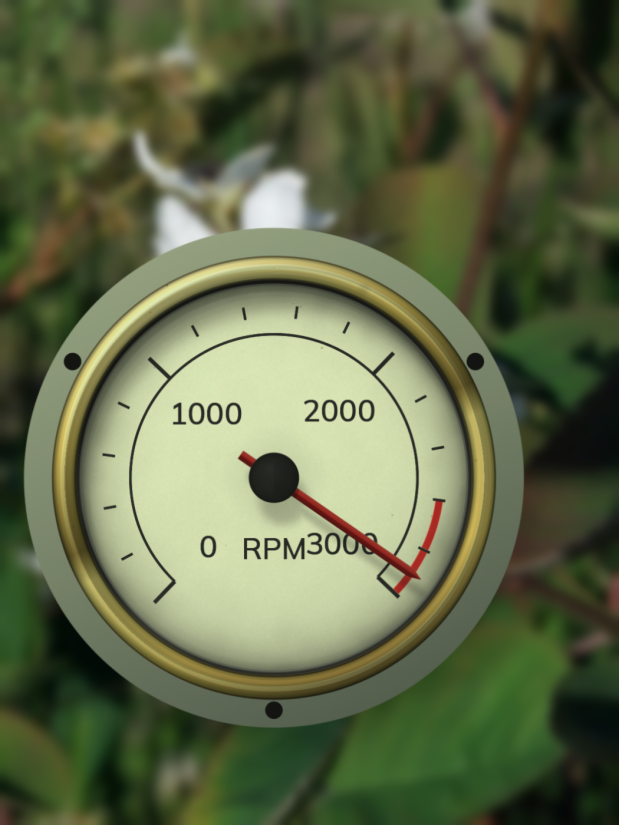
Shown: **2900** rpm
